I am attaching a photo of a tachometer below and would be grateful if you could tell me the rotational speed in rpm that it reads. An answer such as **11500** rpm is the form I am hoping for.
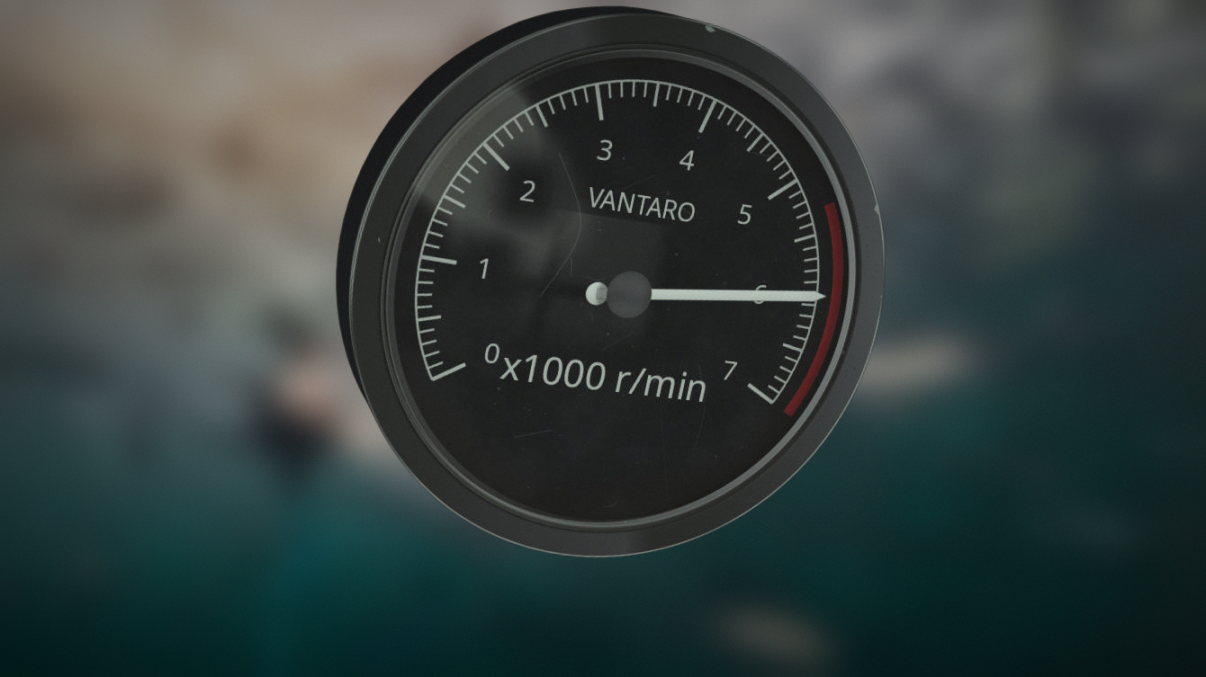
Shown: **6000** rpm
